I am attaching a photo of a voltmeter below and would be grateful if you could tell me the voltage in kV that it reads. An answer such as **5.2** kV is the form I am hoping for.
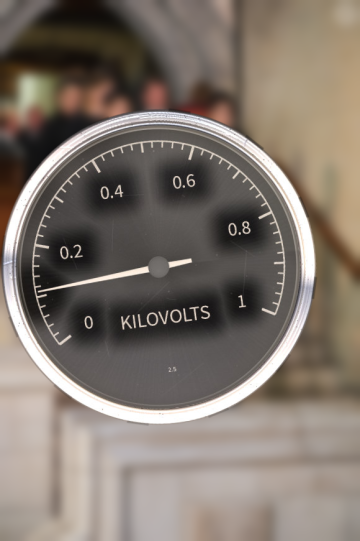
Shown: **0.11** kV
